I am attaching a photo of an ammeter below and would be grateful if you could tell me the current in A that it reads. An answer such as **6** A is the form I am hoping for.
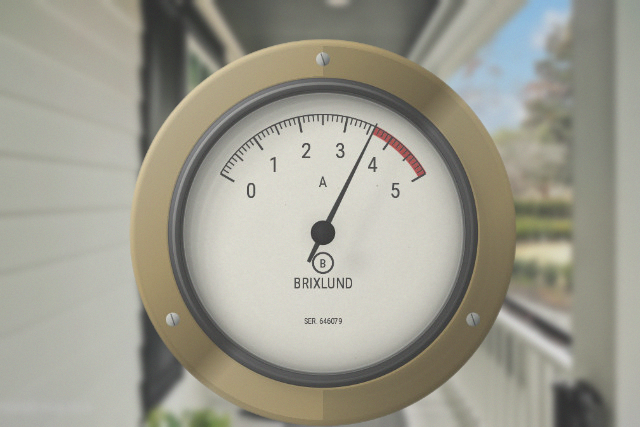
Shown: **3.6** A
